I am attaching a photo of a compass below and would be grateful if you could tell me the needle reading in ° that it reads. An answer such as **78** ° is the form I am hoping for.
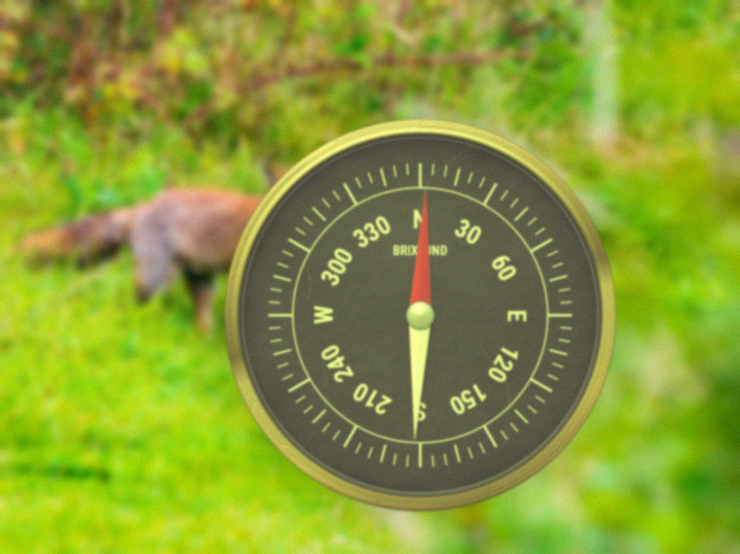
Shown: **2.5** °
